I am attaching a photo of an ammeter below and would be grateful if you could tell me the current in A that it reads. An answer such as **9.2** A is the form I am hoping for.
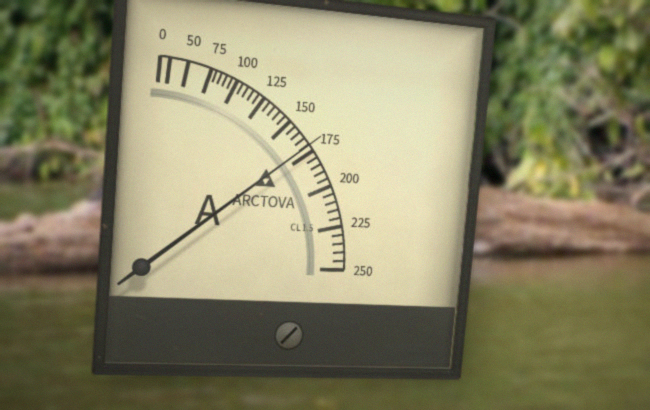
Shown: **170** A
